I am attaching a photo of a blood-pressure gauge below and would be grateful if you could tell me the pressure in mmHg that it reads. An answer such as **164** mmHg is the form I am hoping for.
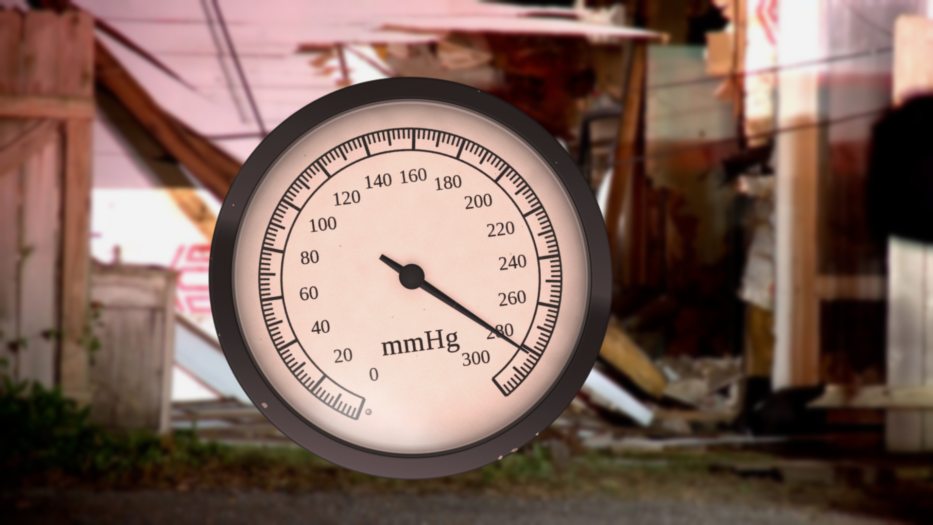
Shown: **282** mmHg
